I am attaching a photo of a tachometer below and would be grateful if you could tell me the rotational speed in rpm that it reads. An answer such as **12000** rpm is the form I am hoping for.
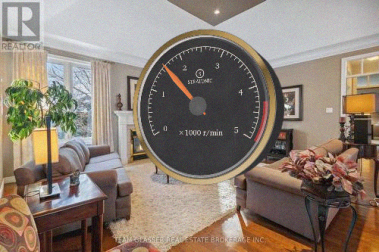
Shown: **1600** rpm
